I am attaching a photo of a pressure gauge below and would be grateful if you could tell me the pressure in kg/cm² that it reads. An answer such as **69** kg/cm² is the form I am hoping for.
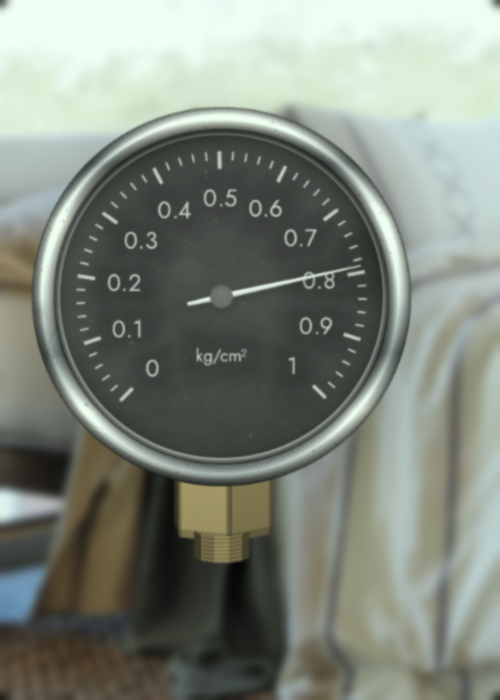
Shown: **0.79** kg/cm²
